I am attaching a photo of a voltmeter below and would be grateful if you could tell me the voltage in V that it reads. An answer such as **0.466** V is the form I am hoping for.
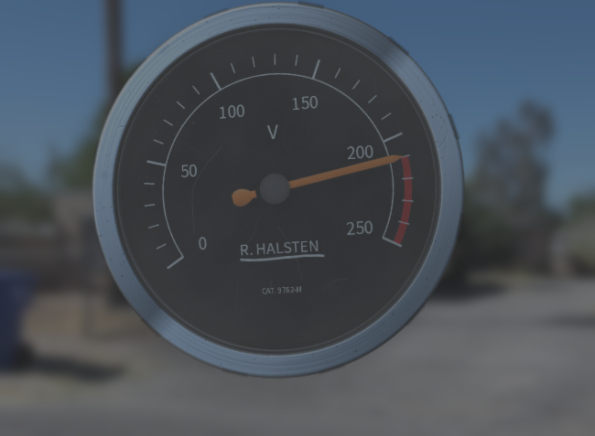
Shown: **210** V
